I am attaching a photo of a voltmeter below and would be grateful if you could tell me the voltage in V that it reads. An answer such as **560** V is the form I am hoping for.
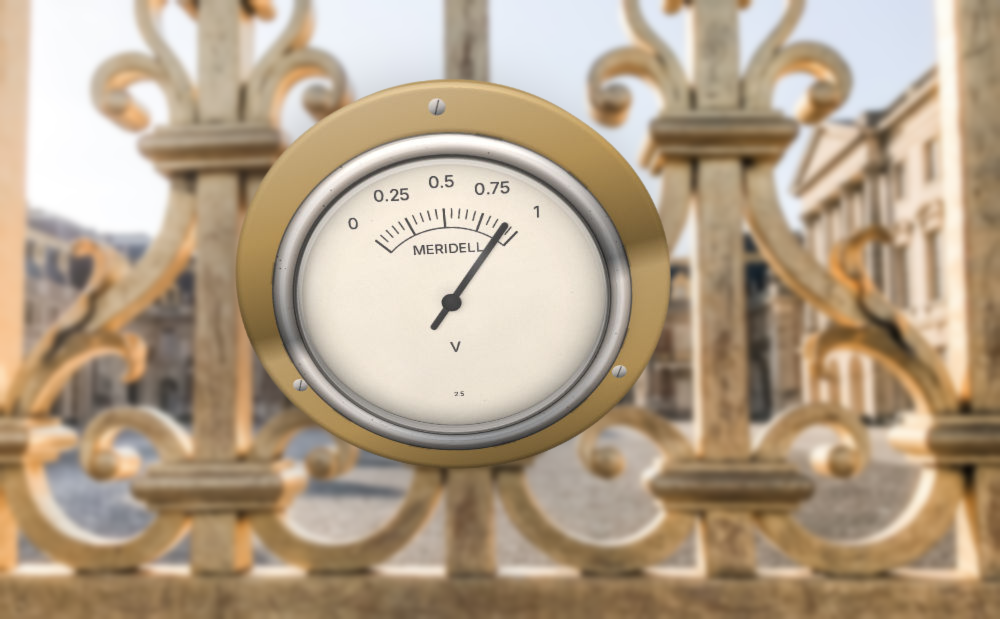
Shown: **0.9** V
